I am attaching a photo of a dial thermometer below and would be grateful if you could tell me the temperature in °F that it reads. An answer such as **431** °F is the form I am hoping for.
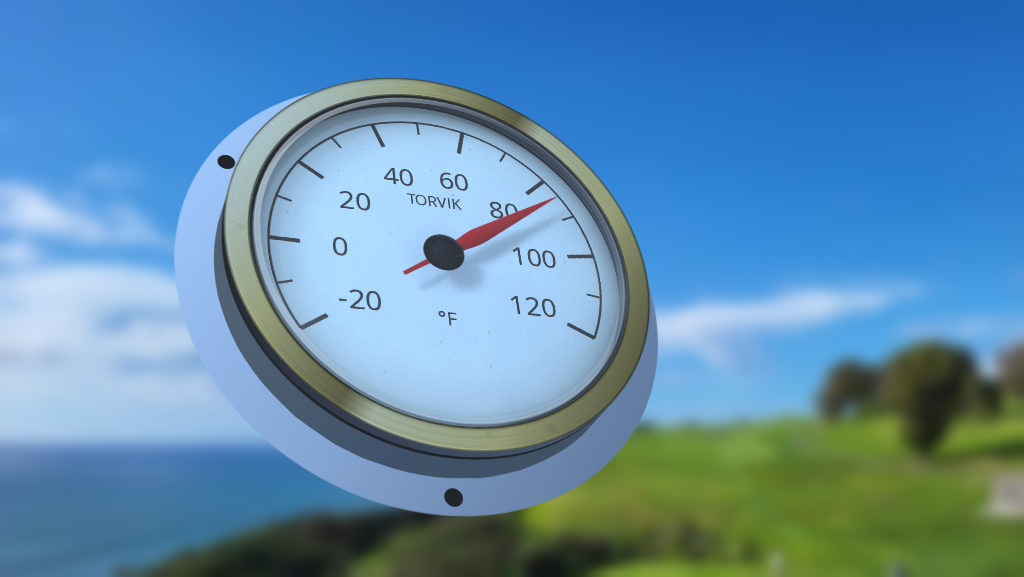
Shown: **85** °F
